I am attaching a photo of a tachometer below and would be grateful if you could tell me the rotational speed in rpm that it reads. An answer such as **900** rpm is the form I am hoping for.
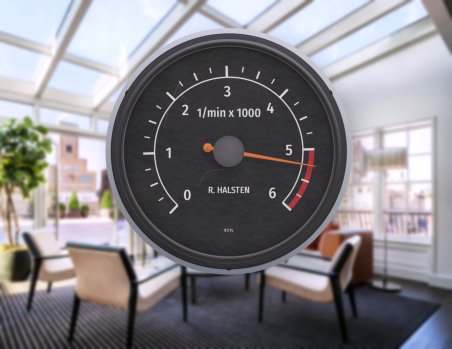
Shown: **5250** rpm
